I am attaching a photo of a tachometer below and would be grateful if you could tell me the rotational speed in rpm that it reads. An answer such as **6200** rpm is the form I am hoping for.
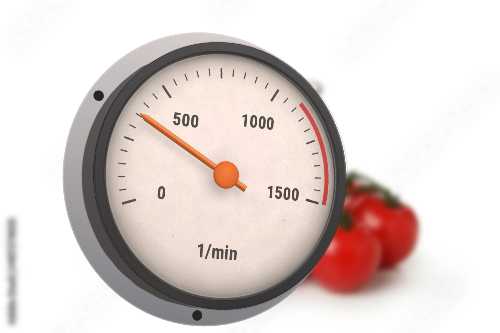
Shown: **350** rpm
